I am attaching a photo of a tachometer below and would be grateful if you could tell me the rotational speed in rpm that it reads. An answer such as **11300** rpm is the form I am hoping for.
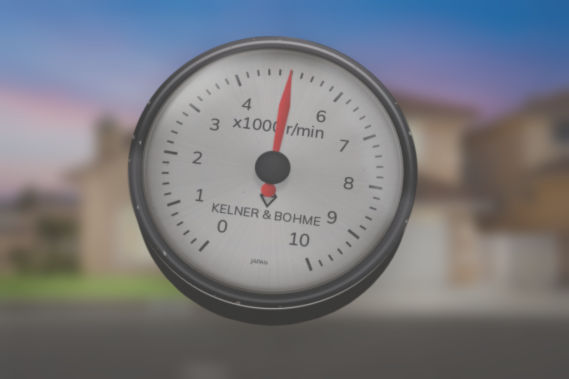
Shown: **5000** rpm
